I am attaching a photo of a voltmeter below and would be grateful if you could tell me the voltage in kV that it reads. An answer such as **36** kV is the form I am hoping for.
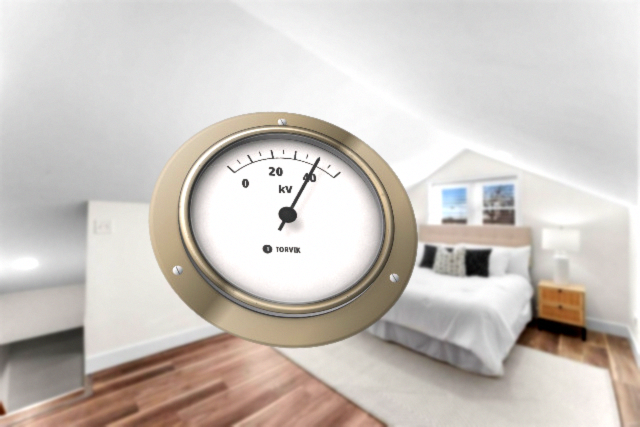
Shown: **40** kV
